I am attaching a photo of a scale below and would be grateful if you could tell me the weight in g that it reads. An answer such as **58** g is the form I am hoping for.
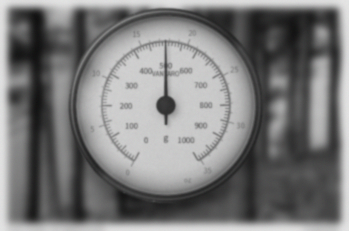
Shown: **500** g
